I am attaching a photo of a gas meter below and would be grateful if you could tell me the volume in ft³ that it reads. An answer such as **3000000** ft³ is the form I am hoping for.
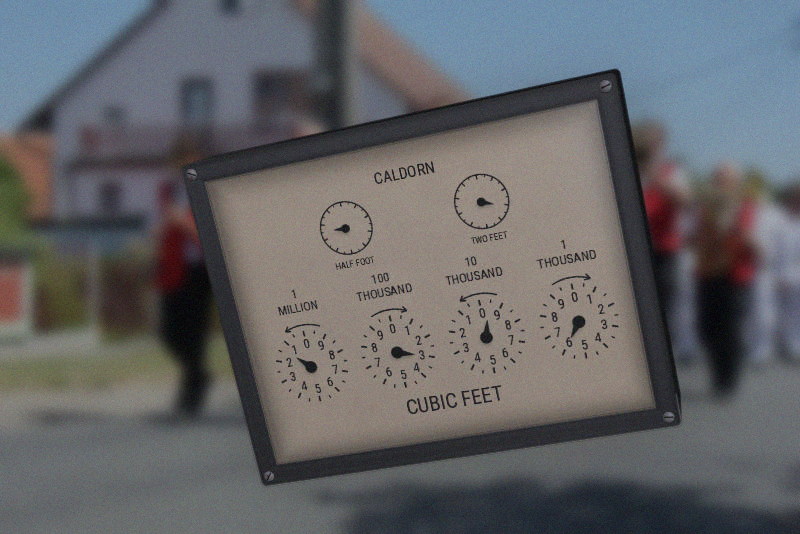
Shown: **129600** ft³
